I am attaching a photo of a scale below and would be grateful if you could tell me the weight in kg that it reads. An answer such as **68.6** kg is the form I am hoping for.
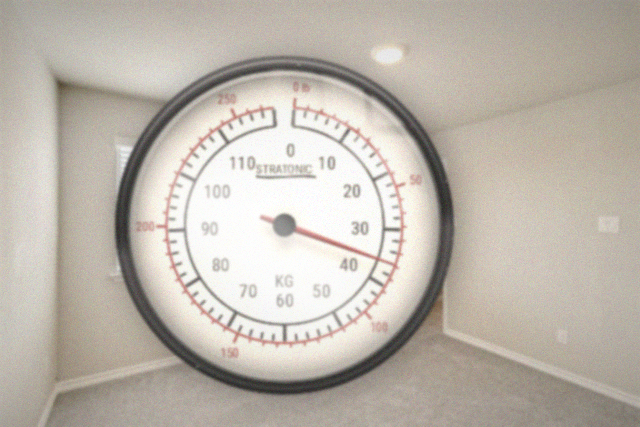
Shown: **36** kg
